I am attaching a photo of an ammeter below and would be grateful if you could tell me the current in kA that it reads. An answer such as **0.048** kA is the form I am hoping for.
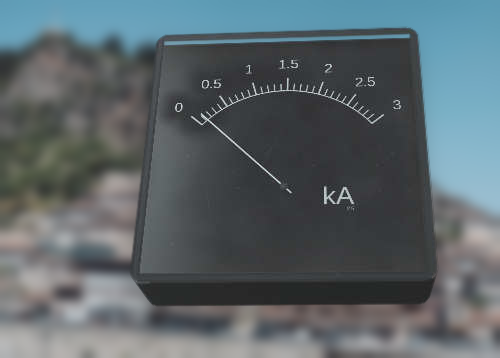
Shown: **0.1** kA
